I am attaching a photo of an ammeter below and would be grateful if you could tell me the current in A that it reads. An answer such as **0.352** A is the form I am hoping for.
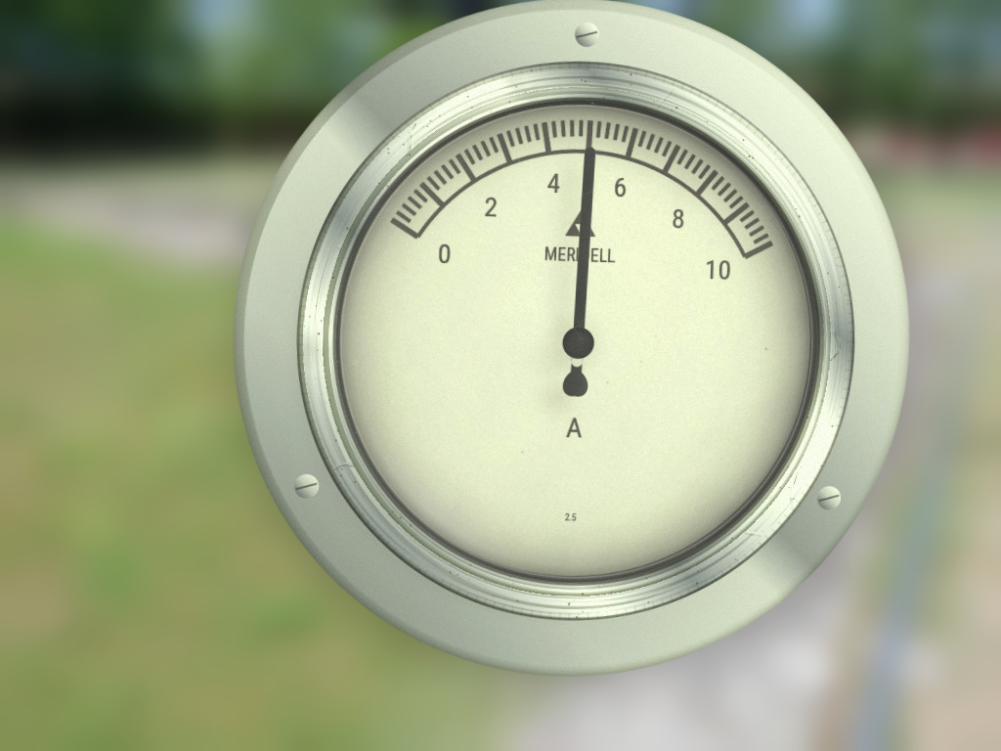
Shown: **5** A
